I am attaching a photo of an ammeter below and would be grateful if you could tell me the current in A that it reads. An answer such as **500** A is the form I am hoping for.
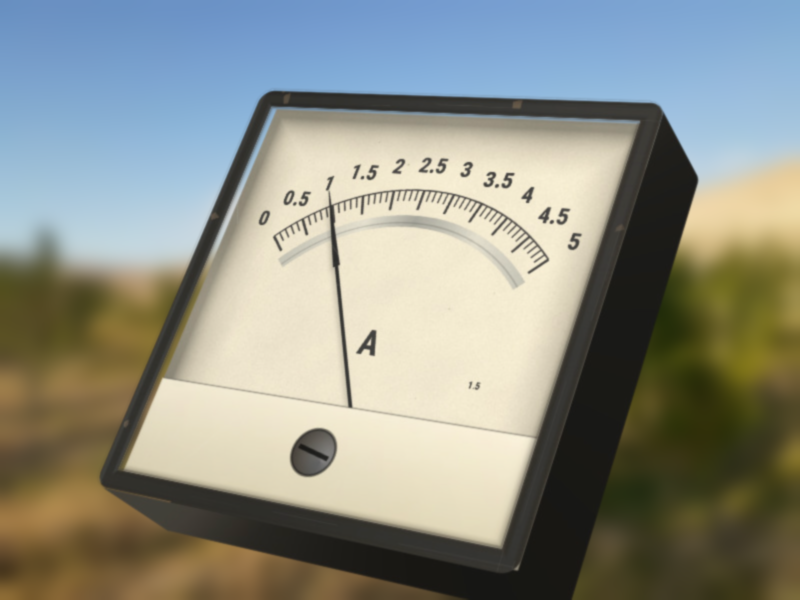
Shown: **1** A
